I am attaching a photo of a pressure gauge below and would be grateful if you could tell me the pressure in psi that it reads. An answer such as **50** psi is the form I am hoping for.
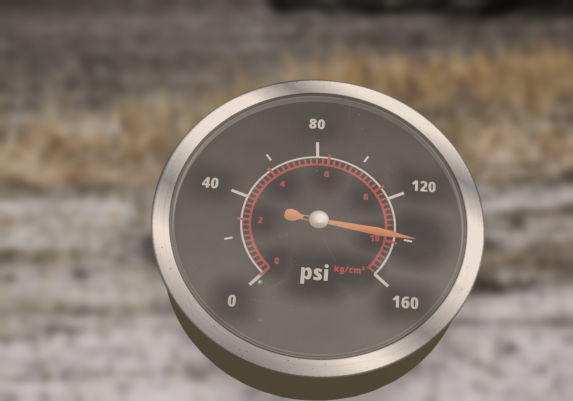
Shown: **140** psi
